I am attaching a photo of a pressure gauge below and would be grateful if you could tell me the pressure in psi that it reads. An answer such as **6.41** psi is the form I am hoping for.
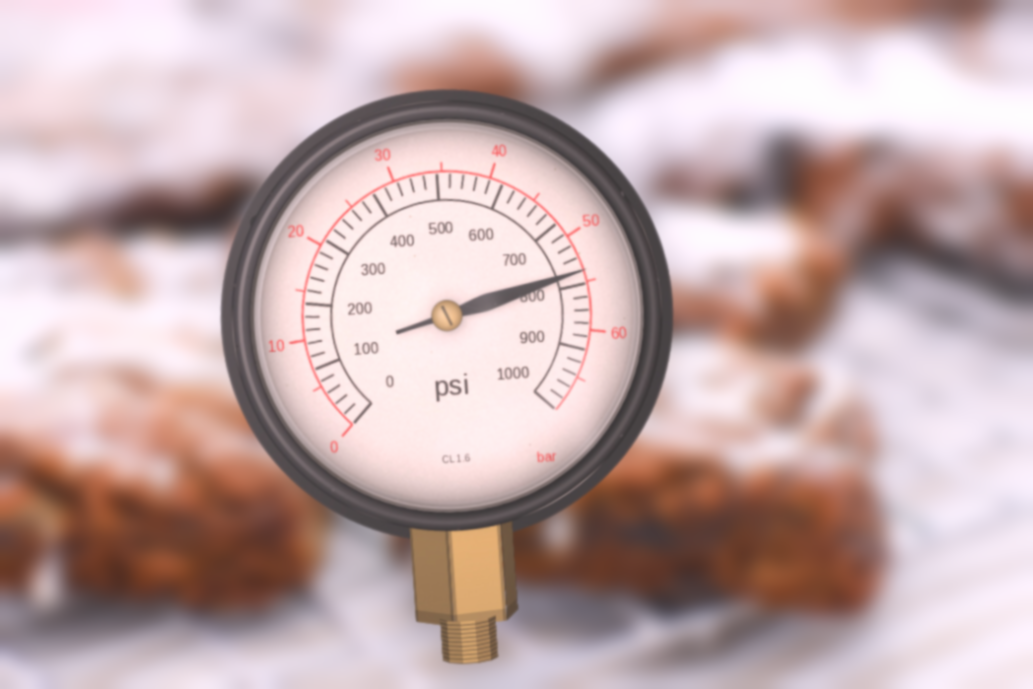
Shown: **780** psi
